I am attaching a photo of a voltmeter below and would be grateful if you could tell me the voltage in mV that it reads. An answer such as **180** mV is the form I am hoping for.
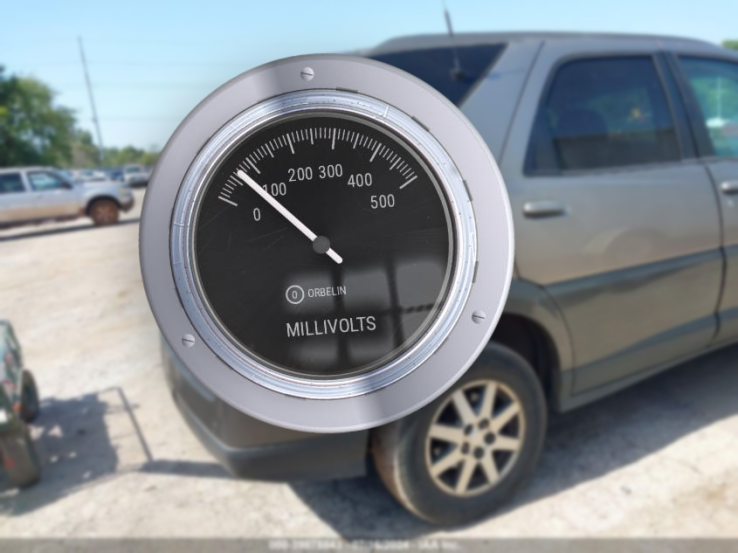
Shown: **70** mV
